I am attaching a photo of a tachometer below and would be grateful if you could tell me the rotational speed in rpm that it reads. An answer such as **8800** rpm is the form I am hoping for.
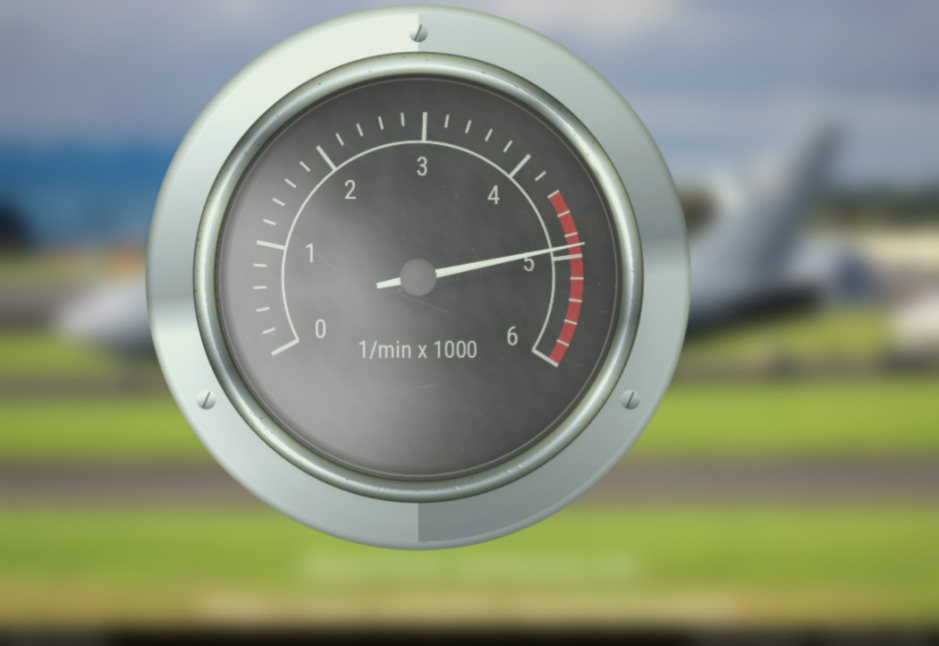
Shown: **4900** rpm
